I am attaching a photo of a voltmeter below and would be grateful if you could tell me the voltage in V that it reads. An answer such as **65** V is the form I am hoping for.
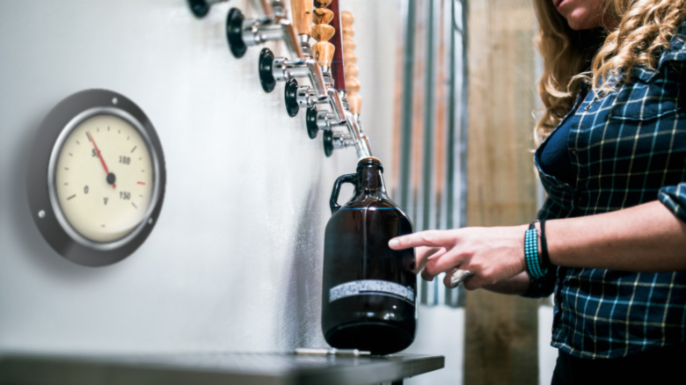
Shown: **50** V
